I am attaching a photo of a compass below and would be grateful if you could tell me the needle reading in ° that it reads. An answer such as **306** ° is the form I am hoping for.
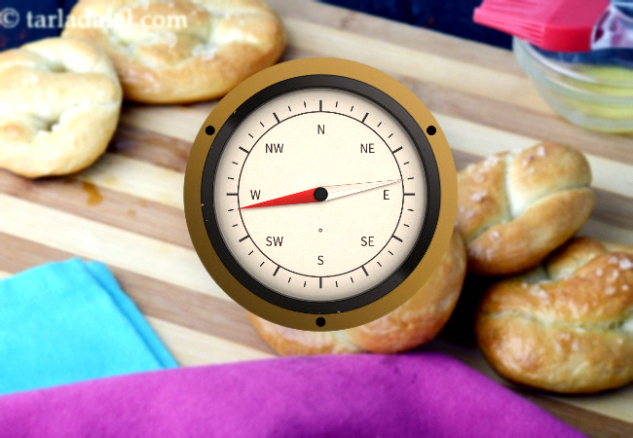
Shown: **260** °
